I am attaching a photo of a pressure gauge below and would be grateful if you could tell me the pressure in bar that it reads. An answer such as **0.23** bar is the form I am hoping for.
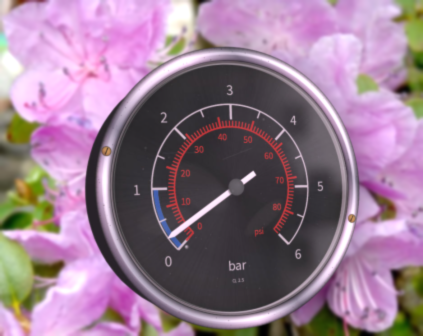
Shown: **0.25** bar
